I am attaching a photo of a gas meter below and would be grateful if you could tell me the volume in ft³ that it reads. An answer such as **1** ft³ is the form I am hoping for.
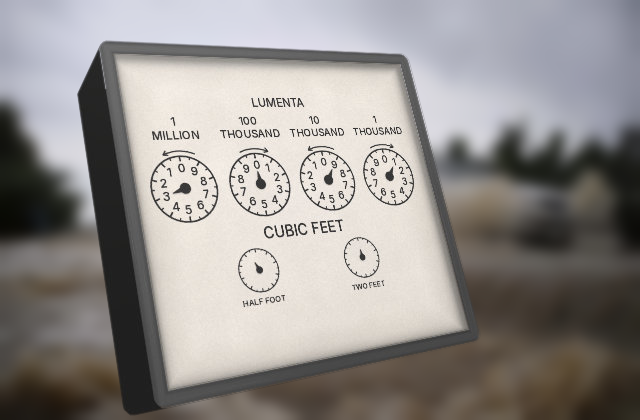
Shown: **299100** ft³
